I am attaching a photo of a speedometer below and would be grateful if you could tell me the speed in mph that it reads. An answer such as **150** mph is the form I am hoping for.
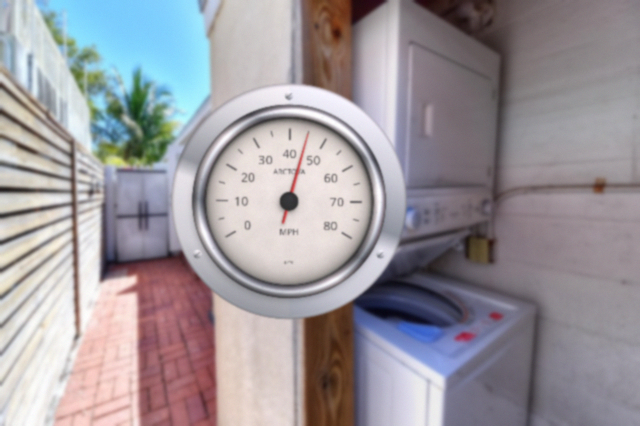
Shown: **45** mph
